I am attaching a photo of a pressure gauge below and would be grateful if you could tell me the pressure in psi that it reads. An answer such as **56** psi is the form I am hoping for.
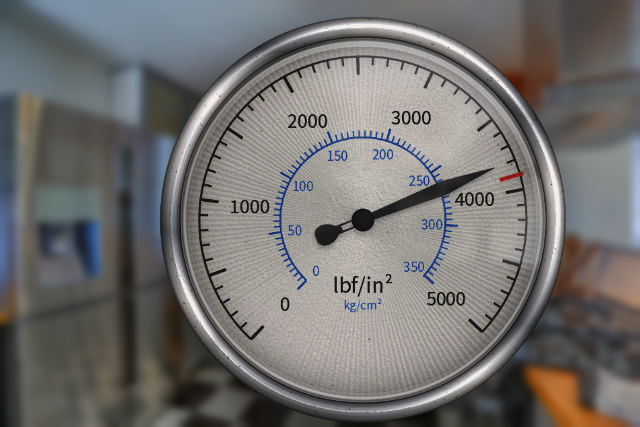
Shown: **3800** psi
